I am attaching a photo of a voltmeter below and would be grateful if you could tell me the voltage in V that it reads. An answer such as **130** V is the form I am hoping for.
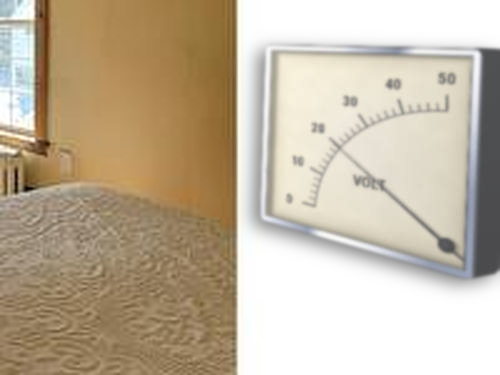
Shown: **20** V
